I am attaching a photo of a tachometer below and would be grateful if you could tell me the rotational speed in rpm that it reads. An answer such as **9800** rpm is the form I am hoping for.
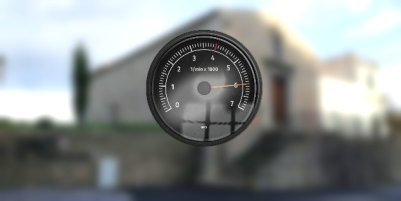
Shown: **6000** rpm
